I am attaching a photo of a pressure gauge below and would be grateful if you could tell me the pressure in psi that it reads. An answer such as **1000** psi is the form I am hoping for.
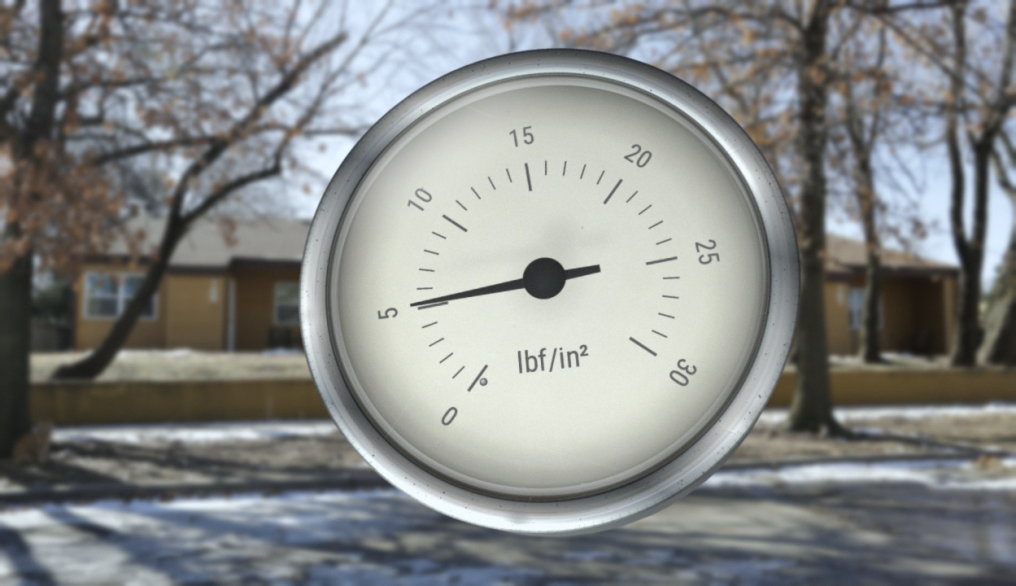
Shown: **5** psi
